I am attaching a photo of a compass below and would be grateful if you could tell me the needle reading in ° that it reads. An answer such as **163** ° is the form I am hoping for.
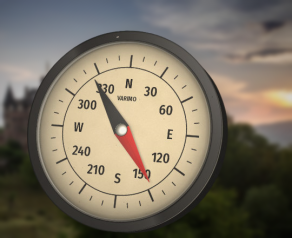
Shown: **145** °
